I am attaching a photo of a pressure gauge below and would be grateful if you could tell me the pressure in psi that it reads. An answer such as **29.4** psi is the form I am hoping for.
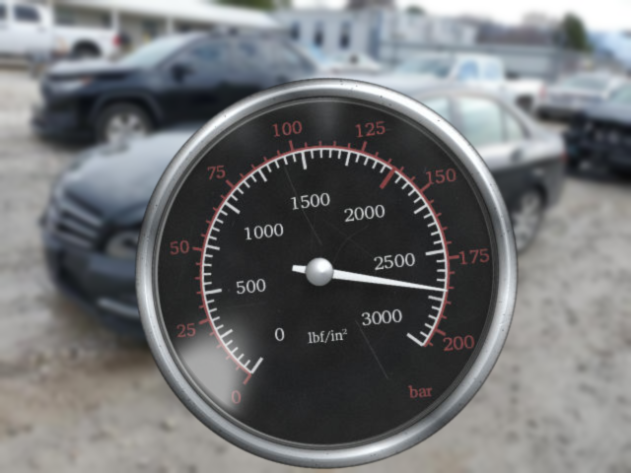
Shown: **2700** psi
